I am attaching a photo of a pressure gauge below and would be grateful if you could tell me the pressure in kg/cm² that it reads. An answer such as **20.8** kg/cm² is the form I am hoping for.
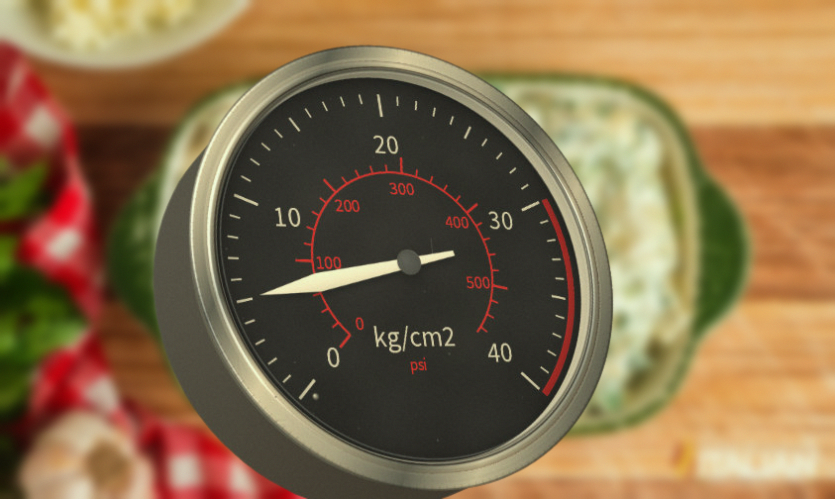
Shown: **5** kg/cm²
